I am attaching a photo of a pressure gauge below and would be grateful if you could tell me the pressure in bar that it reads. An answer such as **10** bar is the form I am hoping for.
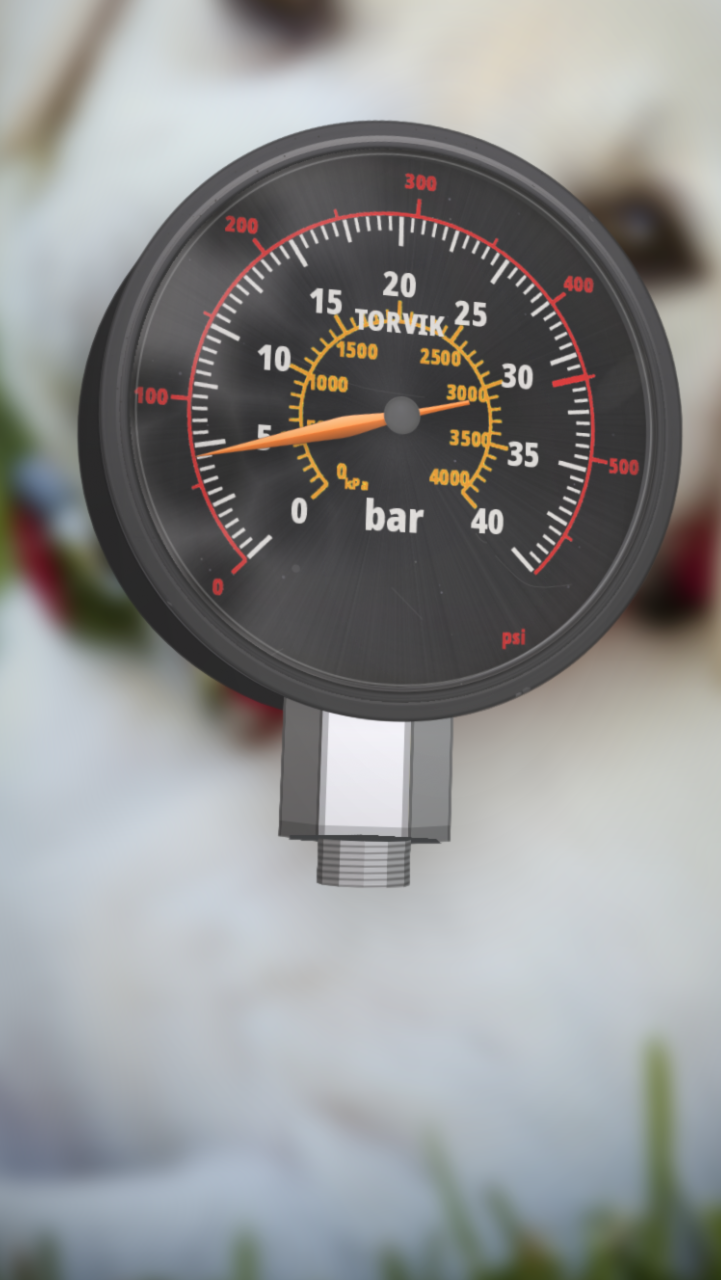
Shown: **4.5** bar
